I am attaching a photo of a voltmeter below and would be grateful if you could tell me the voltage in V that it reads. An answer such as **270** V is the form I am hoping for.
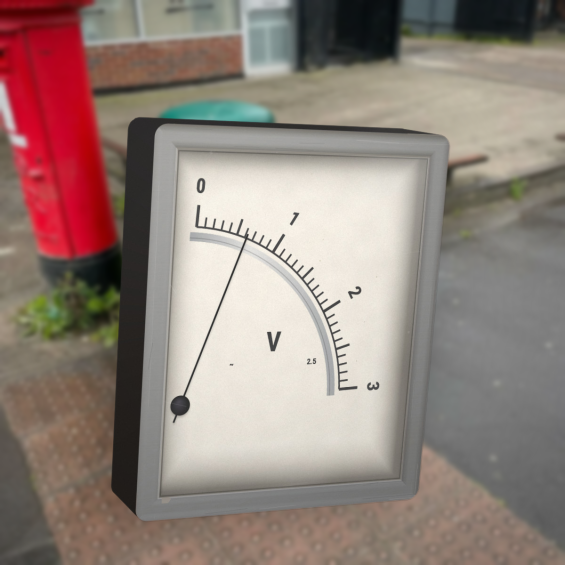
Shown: **0.6** V
